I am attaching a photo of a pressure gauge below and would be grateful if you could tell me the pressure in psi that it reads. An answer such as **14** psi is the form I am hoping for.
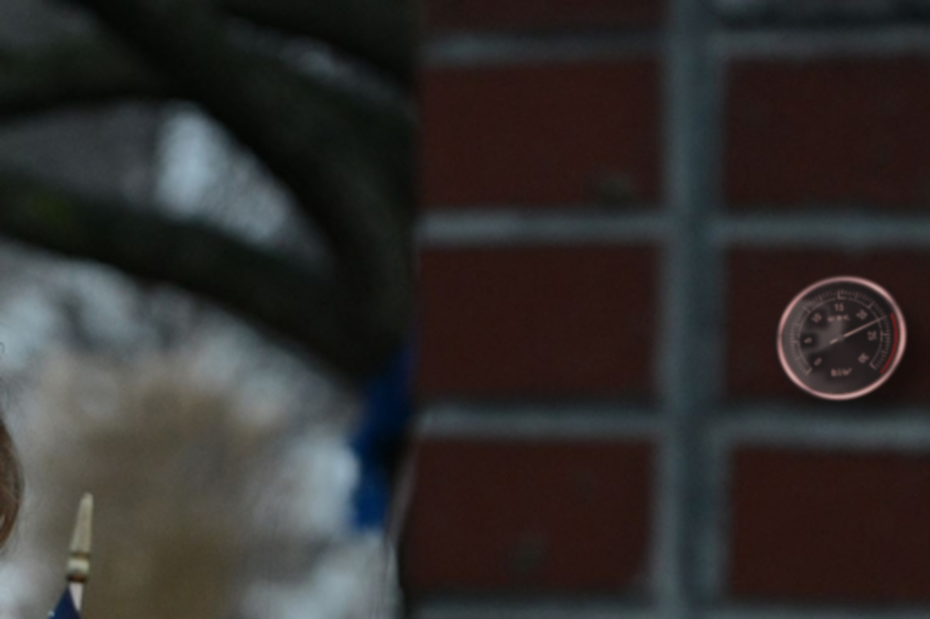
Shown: **22.5** psi
